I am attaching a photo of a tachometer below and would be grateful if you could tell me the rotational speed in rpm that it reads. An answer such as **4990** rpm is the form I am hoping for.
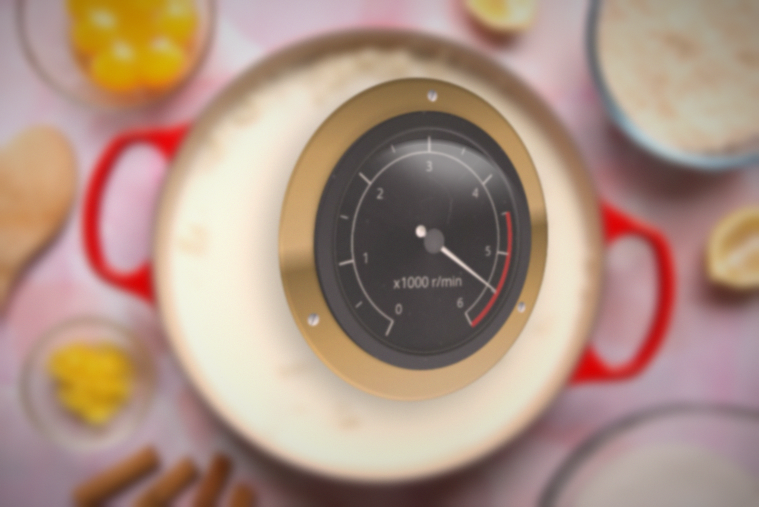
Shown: **5500** rpm
